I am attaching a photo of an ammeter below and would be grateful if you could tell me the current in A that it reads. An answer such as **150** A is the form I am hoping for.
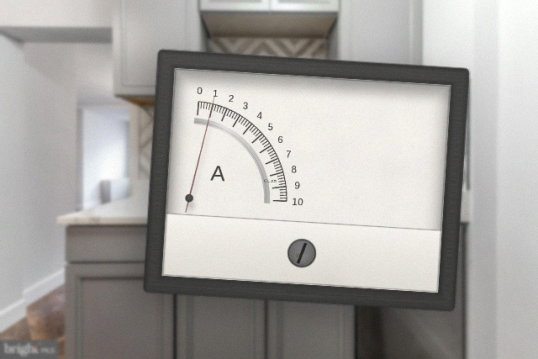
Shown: **1** A
